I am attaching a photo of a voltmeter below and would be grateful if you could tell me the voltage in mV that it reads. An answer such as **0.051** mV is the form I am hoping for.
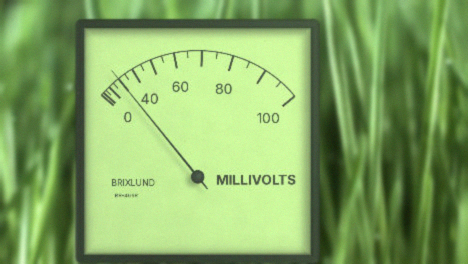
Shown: **30** mV
